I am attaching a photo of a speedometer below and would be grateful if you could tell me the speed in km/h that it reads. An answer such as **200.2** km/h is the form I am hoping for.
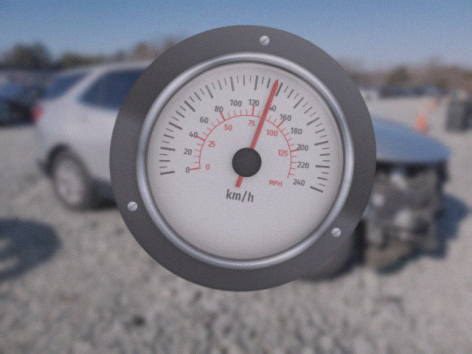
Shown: **135** km/h
